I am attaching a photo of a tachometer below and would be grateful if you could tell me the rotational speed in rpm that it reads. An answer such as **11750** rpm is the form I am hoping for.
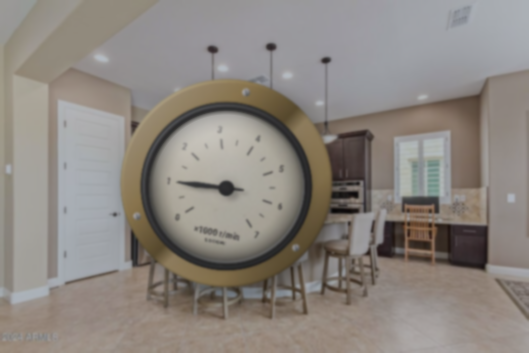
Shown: **1000** rpm
